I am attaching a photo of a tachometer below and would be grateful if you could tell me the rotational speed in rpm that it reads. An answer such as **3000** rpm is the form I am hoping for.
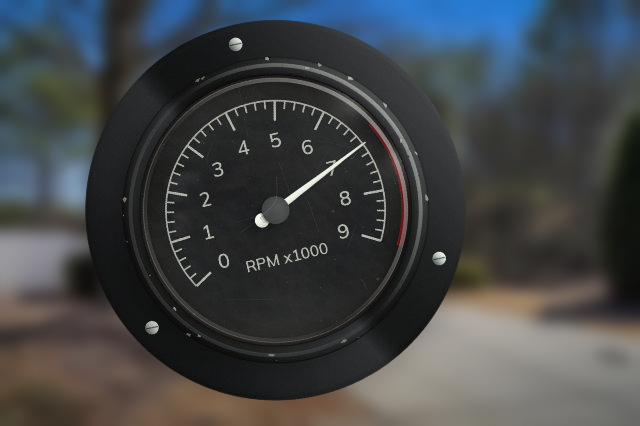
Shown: **7000** rpm
